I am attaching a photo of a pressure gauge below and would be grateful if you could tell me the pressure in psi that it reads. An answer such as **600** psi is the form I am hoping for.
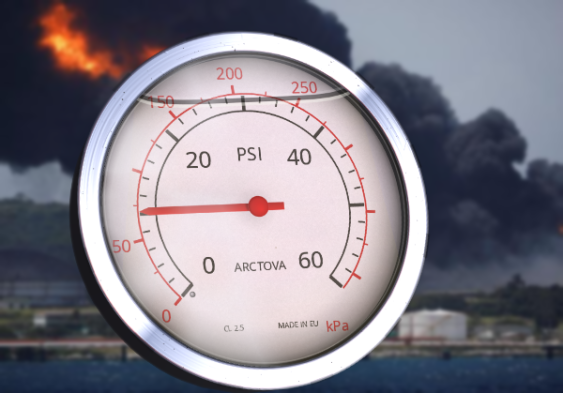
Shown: **10** psi
